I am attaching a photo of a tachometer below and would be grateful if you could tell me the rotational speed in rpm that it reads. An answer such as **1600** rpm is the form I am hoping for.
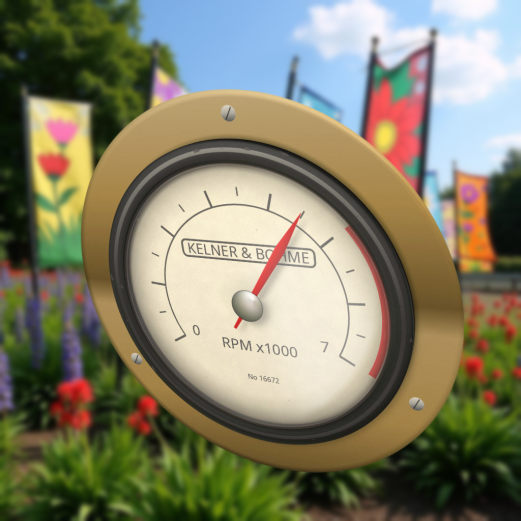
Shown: **4500** rpm
